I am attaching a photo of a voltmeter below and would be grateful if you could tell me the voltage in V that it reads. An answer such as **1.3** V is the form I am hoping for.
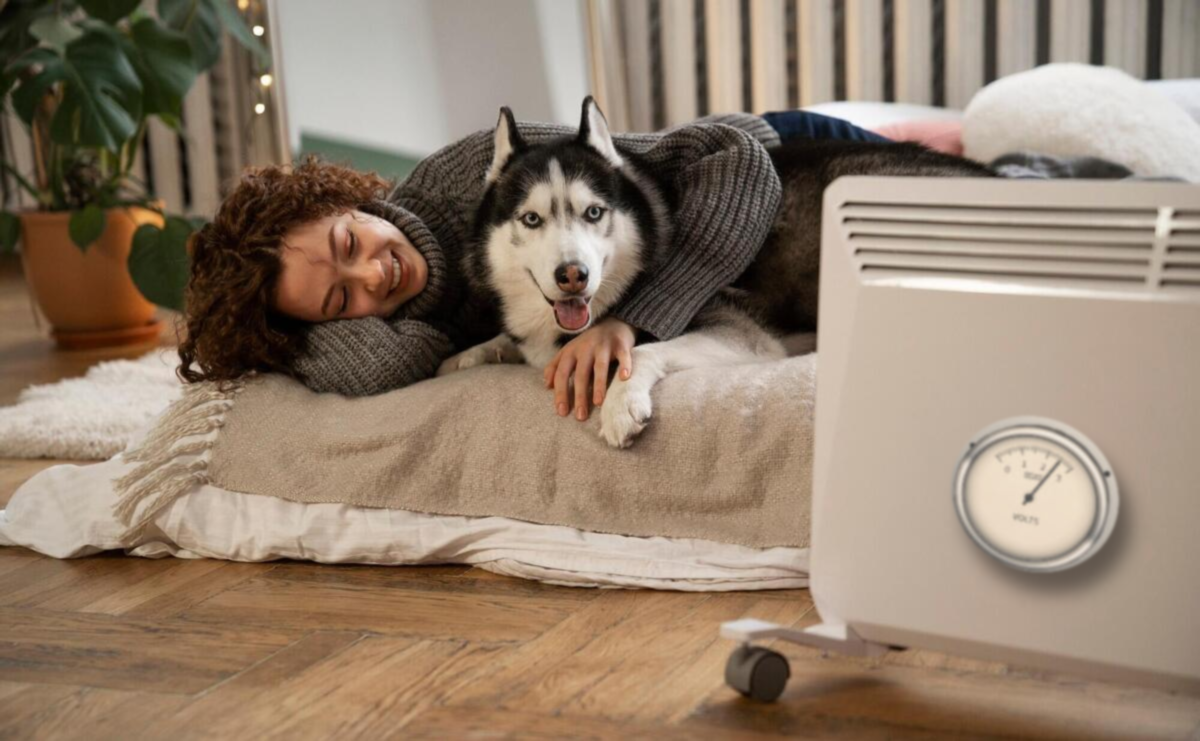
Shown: **2.5** V
